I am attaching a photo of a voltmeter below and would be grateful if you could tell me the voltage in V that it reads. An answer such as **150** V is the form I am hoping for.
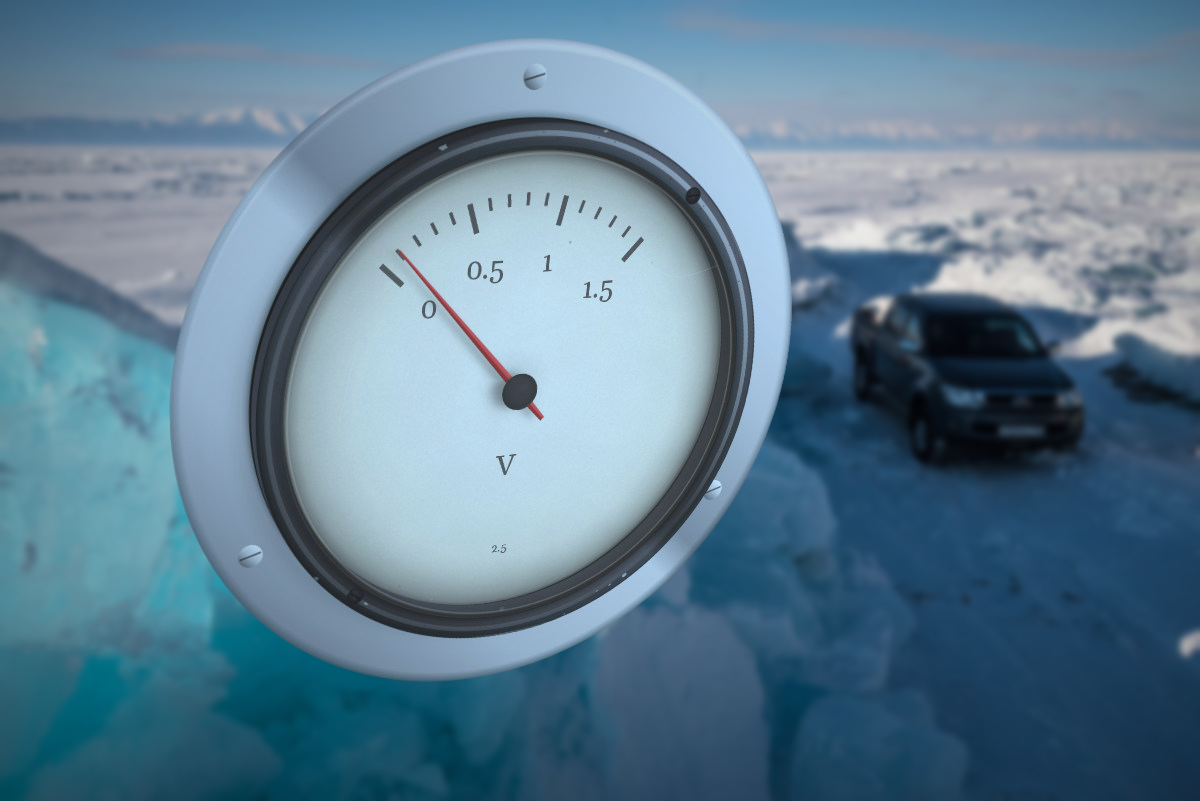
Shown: **0.1** V
